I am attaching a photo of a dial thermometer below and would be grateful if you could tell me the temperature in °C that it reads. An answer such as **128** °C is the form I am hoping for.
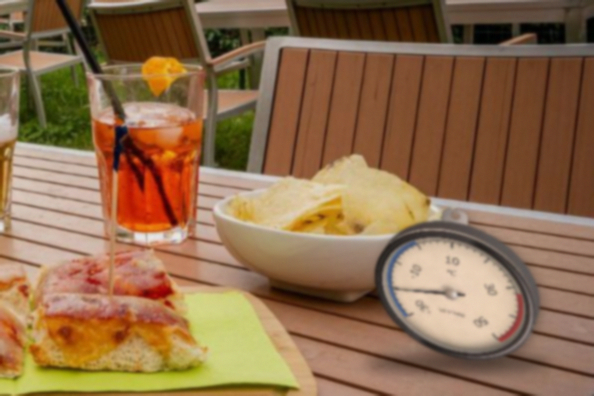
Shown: **-20** °C
